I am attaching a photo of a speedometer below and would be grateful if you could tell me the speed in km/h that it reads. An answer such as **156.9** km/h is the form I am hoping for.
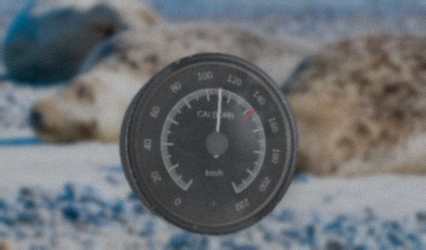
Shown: **110** km/h
